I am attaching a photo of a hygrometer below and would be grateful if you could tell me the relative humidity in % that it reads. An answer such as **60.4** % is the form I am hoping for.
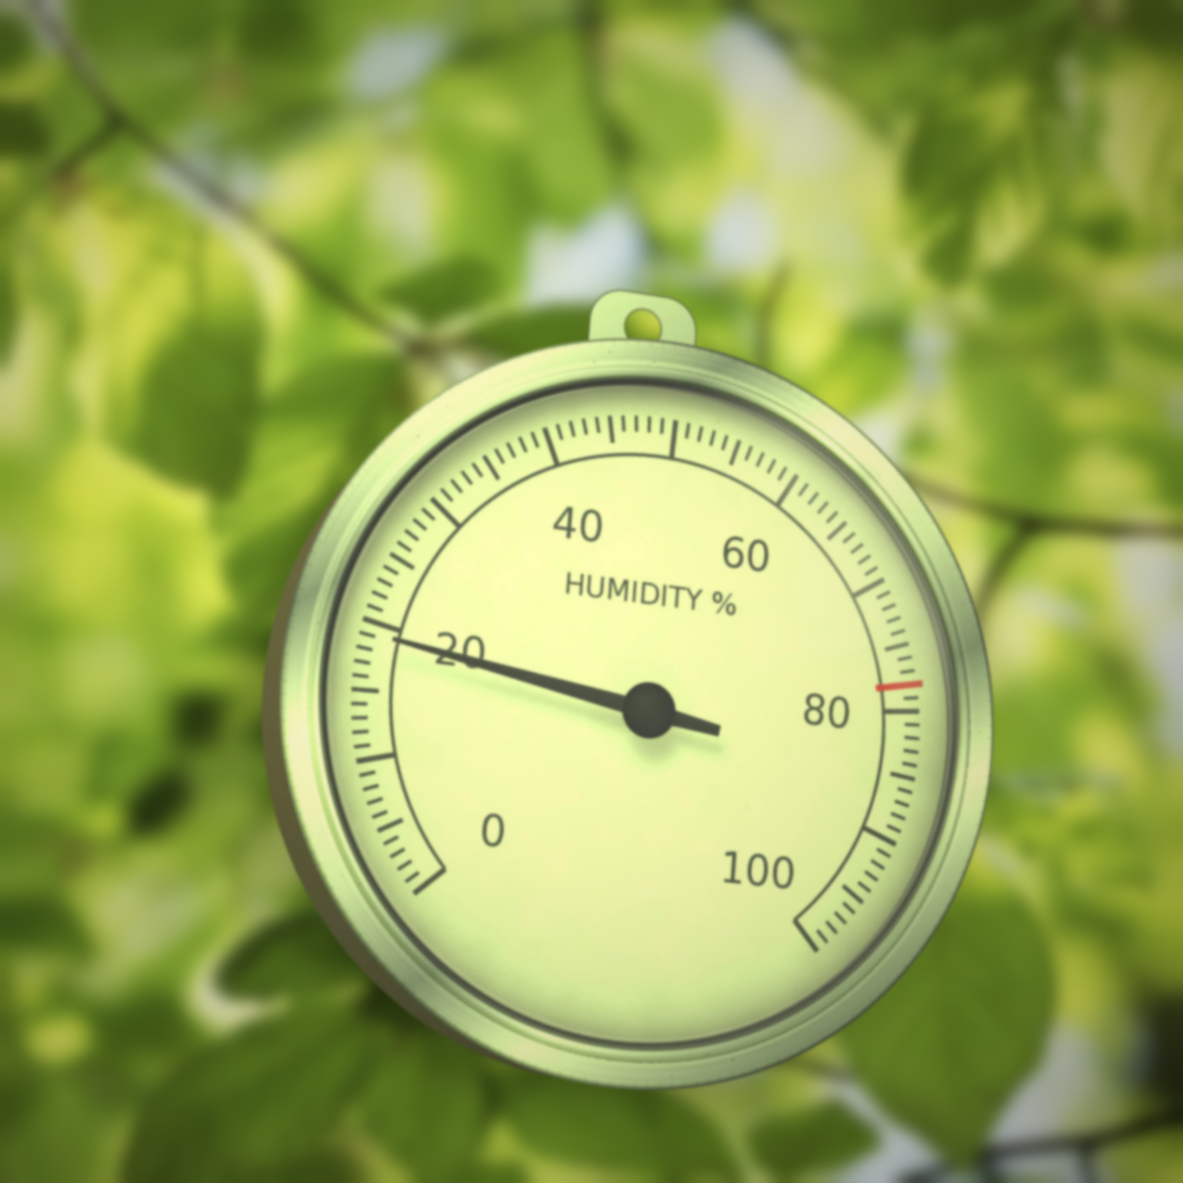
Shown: **19** %
